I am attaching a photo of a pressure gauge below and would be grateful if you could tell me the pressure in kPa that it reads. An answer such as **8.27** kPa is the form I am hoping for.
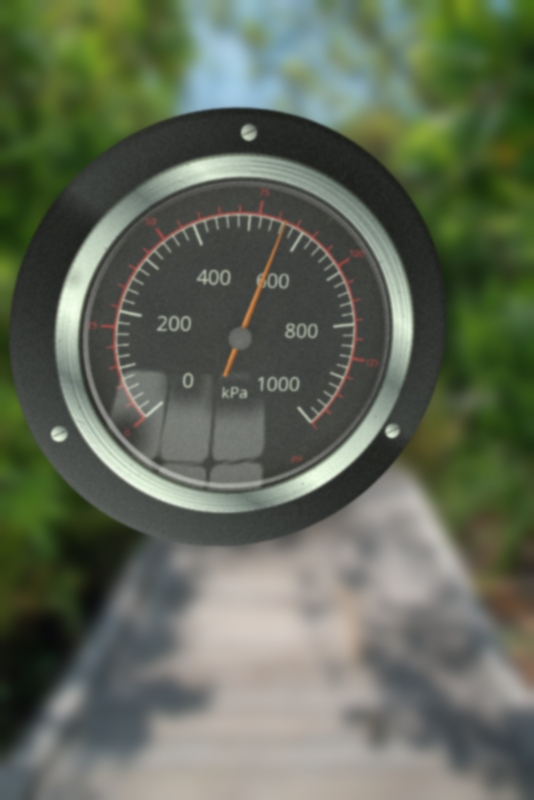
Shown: **560** kPa
